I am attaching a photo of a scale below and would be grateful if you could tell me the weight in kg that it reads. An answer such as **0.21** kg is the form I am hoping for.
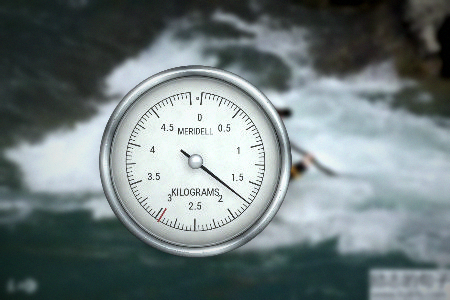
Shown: **1.75** kg
